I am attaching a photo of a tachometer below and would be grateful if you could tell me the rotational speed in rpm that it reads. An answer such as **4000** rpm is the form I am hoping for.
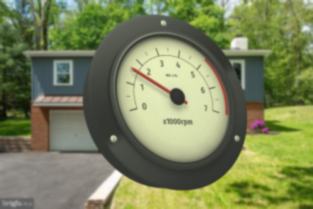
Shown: **1500** rpm
